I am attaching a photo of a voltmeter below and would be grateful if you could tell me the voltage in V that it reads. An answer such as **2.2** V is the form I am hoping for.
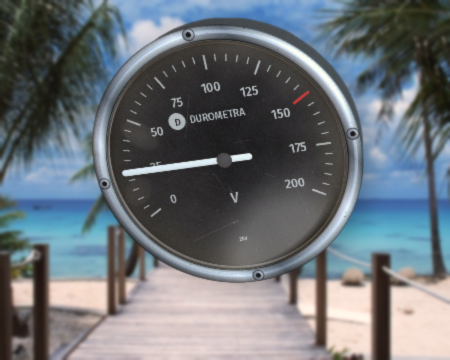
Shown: **25** V
